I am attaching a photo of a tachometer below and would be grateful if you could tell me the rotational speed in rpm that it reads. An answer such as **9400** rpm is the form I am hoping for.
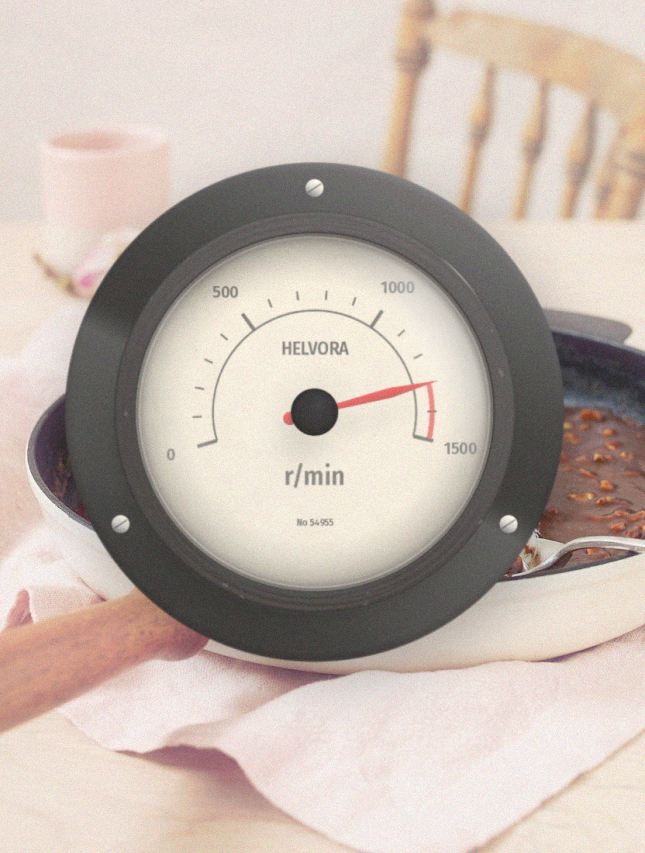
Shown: **1300** rpm
